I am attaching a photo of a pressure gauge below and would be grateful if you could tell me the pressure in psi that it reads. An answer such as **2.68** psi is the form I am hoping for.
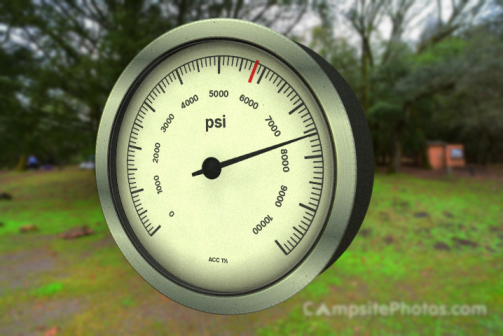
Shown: **7600** psi
